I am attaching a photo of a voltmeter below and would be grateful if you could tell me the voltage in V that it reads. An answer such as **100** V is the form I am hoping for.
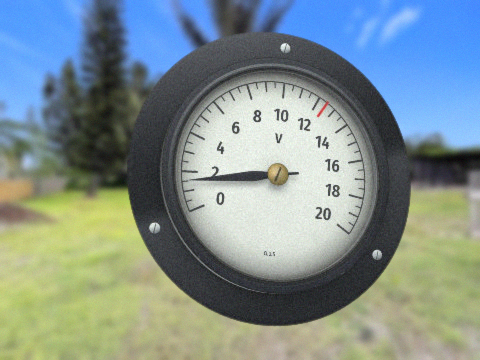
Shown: **1.5** V
